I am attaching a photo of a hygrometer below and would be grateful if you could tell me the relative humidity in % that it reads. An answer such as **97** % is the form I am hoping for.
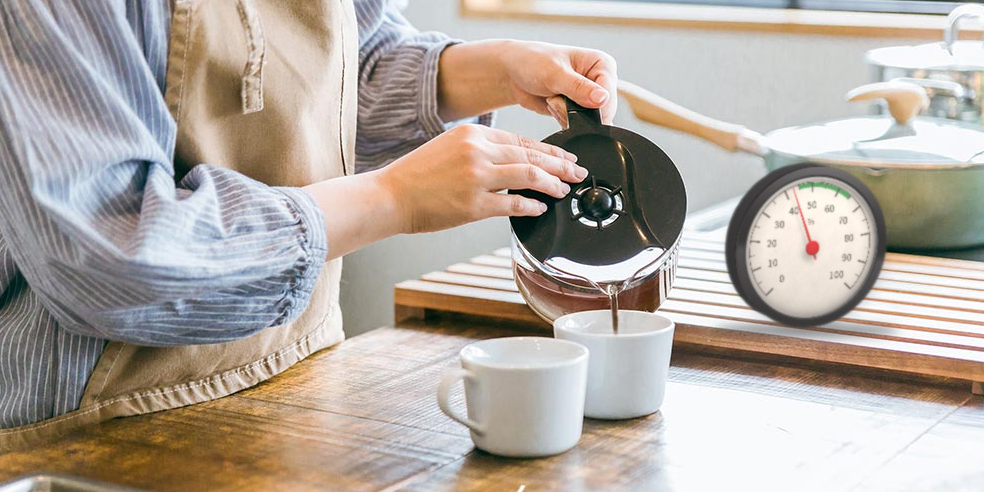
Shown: **42.5** %
